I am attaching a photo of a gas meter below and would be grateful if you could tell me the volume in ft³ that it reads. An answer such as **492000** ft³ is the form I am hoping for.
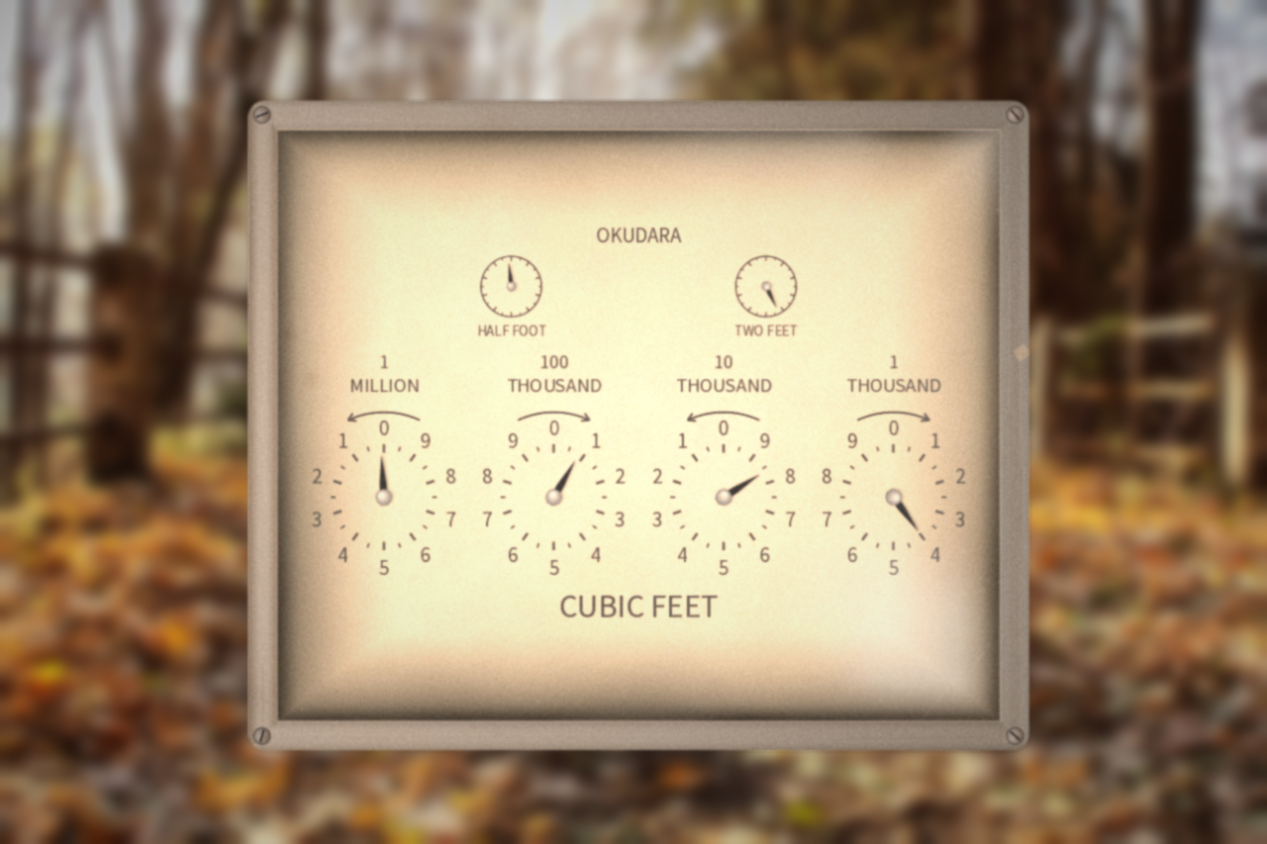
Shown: **8400** ft³
